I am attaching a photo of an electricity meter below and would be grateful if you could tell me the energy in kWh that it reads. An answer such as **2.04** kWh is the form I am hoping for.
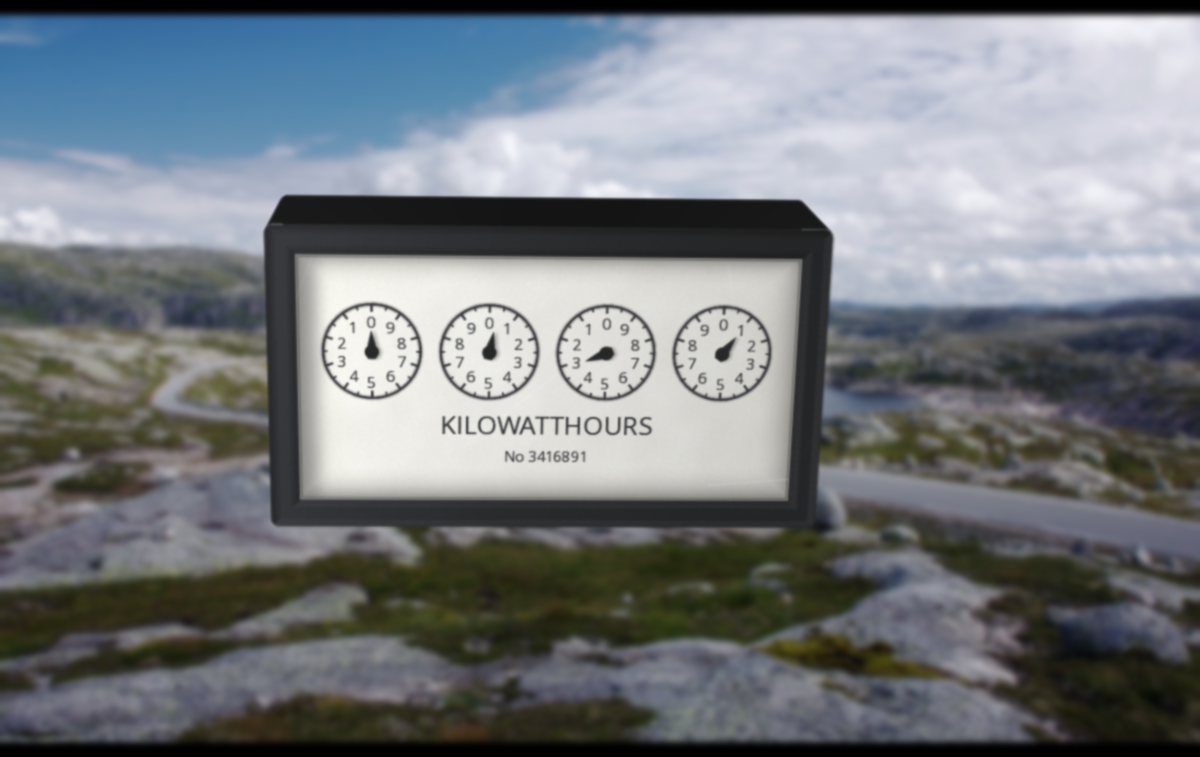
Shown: **31** kWh
